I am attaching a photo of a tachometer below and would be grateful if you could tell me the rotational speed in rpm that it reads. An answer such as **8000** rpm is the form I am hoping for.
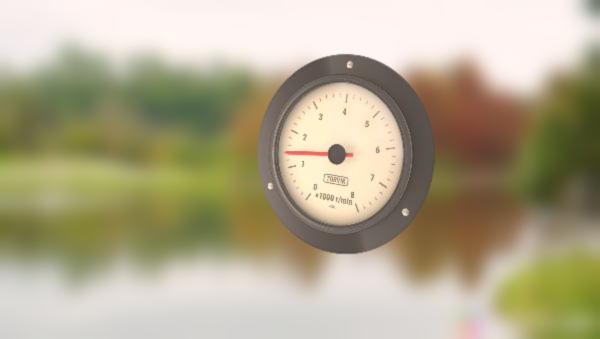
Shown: **1400** rpm
